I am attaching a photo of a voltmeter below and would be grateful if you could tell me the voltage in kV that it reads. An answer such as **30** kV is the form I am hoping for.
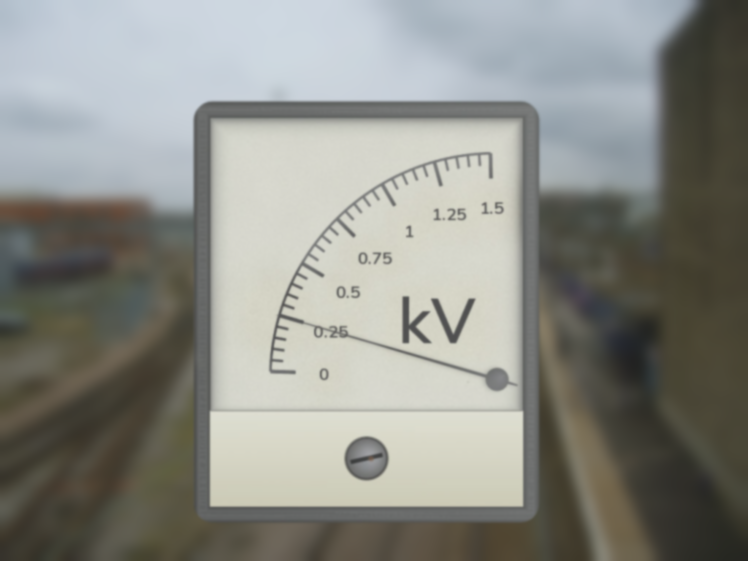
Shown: **0.25** kV
